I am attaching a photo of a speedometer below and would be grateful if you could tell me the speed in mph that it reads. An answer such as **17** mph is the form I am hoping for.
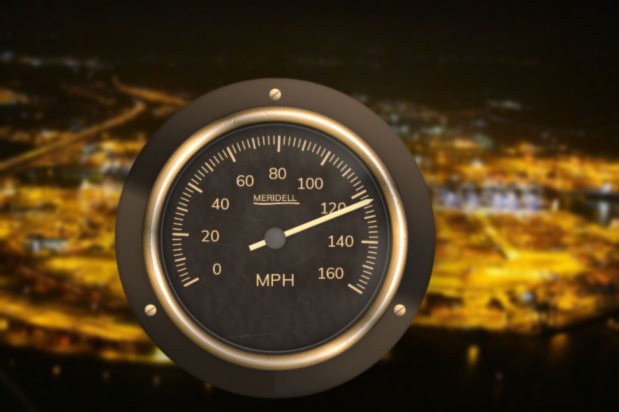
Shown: **124** mph
